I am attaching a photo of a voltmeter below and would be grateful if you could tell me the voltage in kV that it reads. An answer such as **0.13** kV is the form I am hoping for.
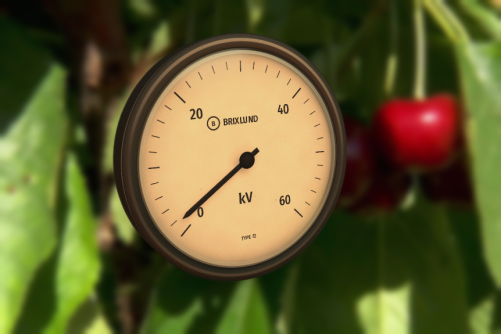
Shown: **2** kV
